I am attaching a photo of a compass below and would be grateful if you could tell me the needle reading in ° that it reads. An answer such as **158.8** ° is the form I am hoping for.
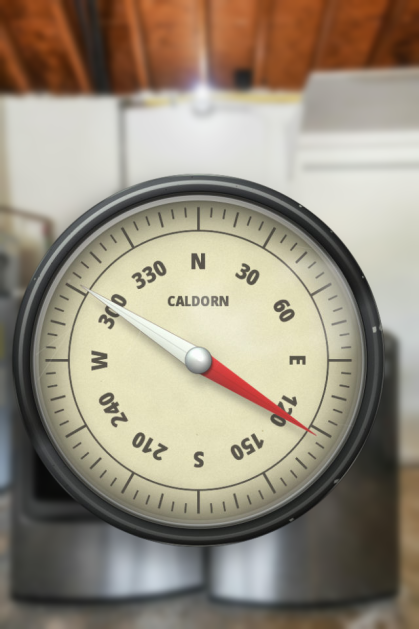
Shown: **122.5** °
